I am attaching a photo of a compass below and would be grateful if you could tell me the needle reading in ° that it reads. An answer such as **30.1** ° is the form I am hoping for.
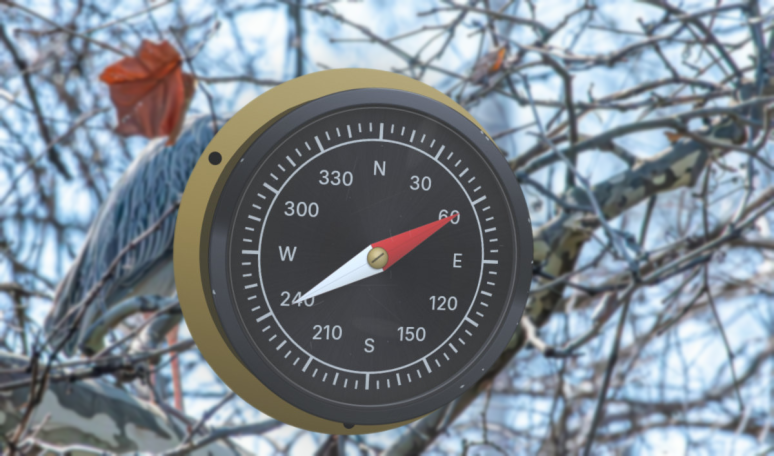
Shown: **60** °
